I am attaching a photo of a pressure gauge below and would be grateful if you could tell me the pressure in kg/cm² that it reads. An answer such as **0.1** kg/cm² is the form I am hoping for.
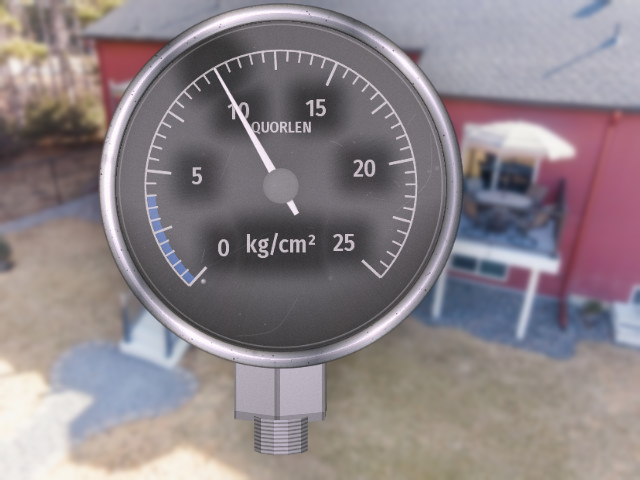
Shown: **10** kg/cm²
